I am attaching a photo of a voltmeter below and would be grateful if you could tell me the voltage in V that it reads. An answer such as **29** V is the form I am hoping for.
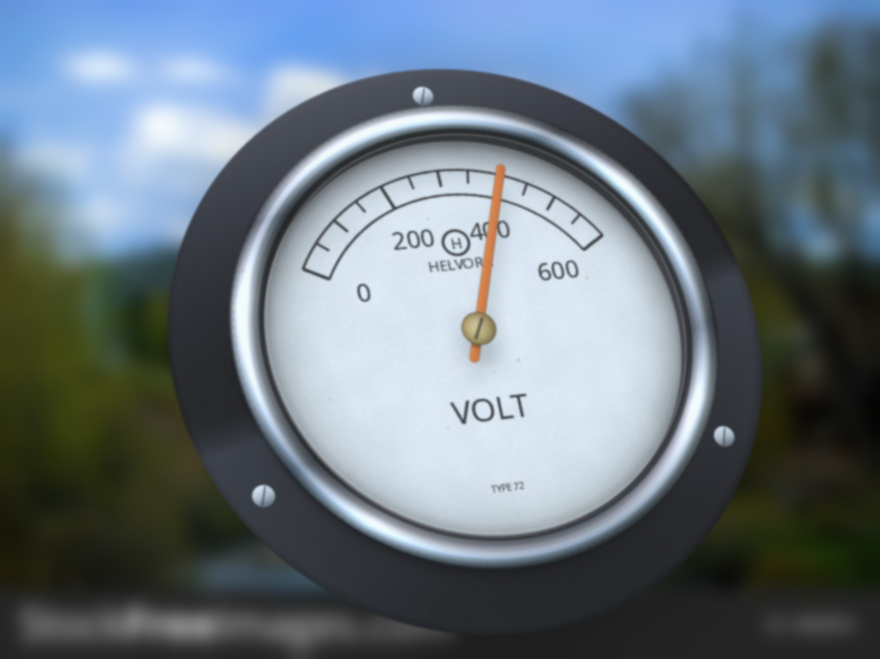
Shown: **400** V
